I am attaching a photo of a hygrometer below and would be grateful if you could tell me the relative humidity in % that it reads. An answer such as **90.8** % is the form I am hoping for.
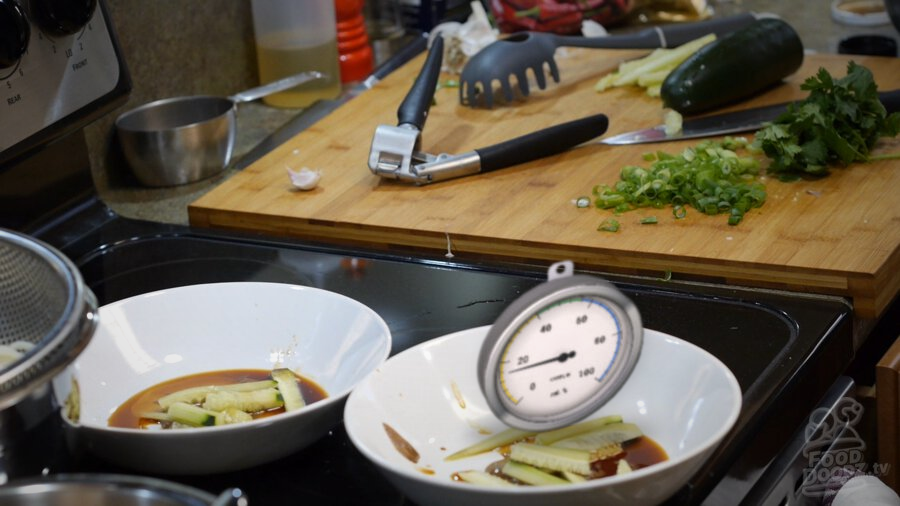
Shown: **16** %
